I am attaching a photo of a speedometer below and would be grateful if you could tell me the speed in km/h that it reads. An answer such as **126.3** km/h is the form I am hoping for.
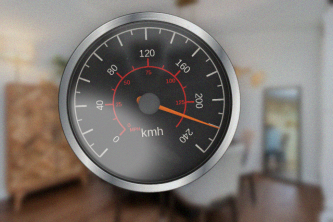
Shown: **220** km/h
